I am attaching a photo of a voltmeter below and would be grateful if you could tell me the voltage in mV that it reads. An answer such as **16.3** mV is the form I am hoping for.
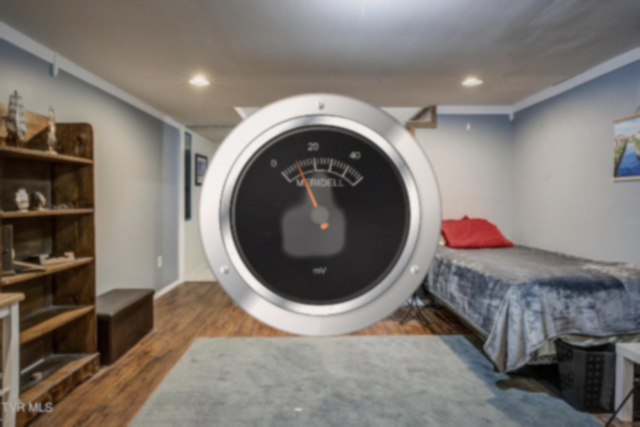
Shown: **10** mV
